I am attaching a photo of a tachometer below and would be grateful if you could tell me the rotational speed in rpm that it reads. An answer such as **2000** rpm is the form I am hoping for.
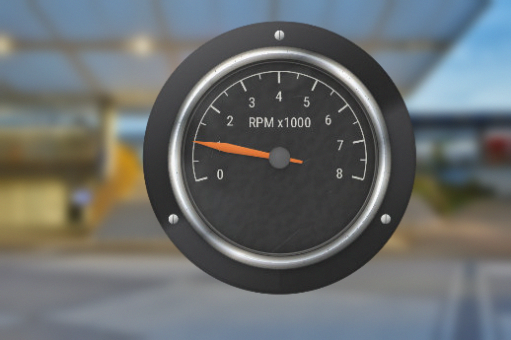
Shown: **1000** rpm
